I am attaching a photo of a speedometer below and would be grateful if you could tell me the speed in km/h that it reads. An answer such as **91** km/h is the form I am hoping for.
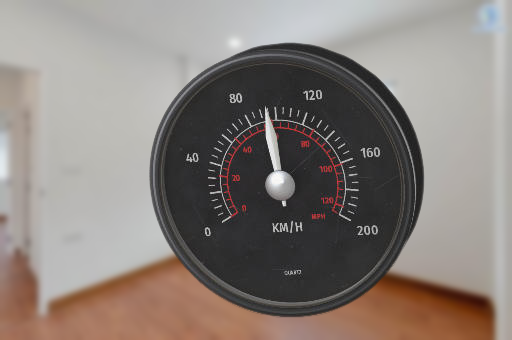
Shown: **95** km/h
